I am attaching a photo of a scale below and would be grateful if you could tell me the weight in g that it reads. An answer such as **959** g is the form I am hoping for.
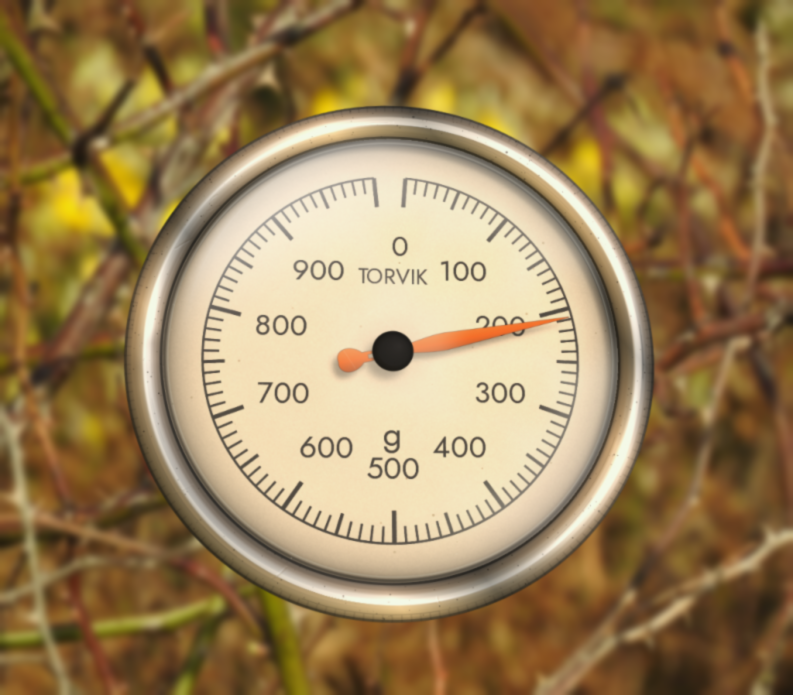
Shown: **210** g
